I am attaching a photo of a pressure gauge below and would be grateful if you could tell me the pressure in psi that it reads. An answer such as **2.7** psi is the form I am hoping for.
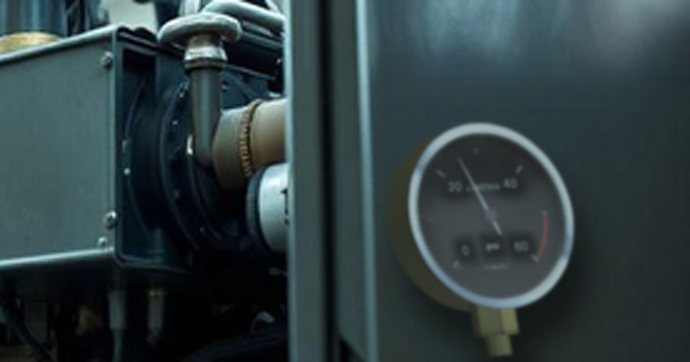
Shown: **25** psi
